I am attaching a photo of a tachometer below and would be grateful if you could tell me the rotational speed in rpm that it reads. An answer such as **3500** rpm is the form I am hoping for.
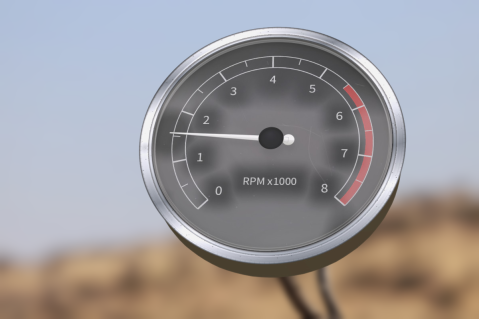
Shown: **1500** rpm
